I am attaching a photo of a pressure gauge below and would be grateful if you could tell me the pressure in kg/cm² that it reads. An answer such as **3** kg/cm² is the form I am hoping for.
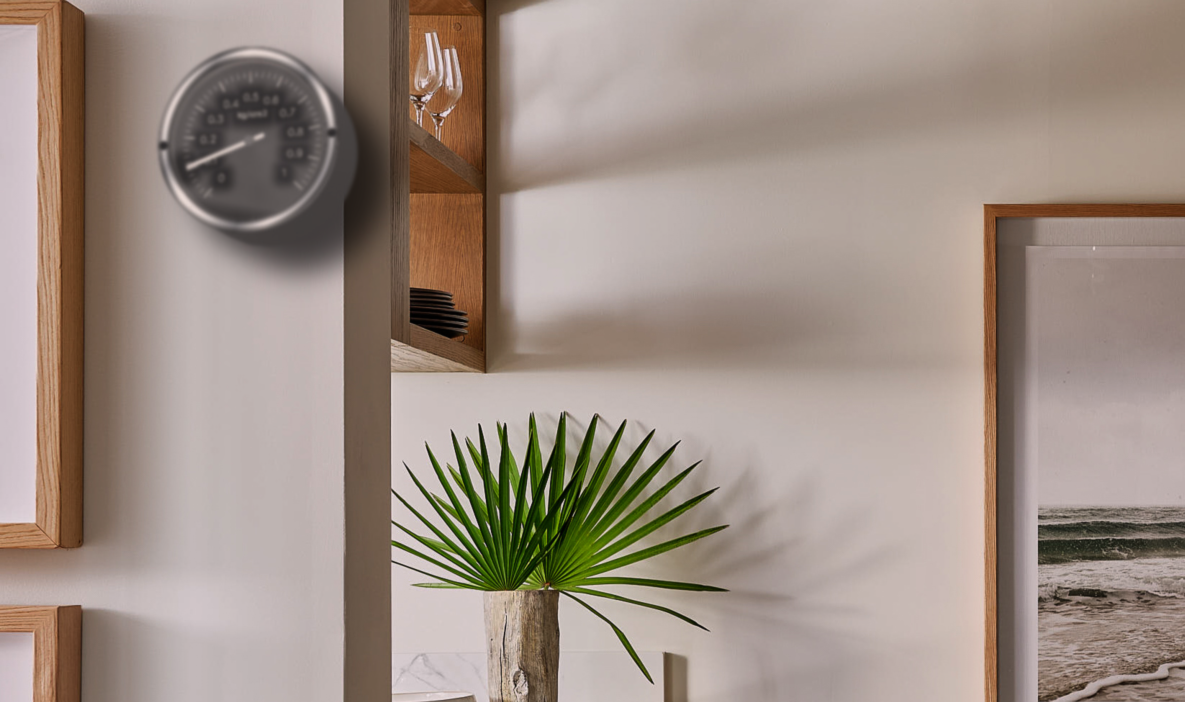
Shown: **0.1** kg/cm²
